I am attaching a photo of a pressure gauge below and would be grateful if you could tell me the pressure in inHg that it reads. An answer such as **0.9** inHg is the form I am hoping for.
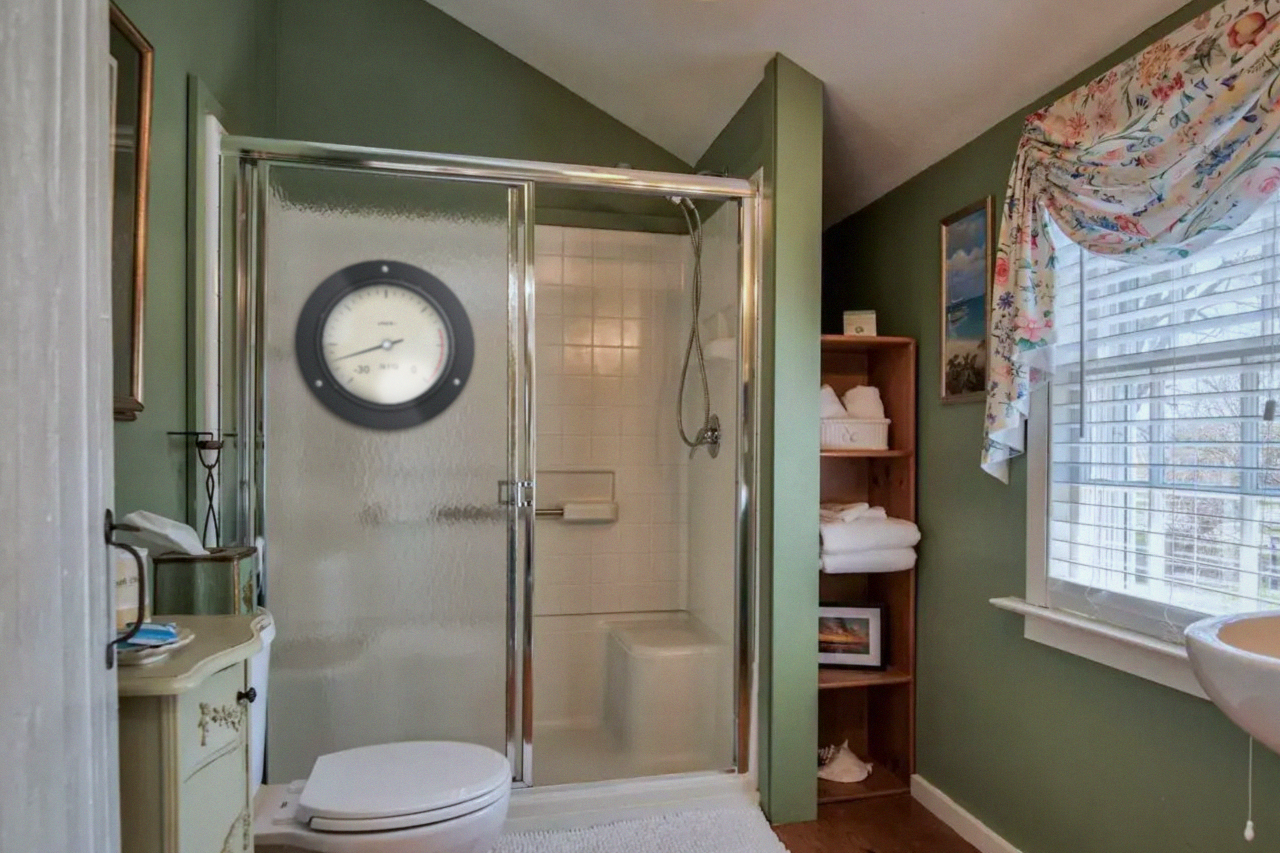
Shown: **-27** inHg
